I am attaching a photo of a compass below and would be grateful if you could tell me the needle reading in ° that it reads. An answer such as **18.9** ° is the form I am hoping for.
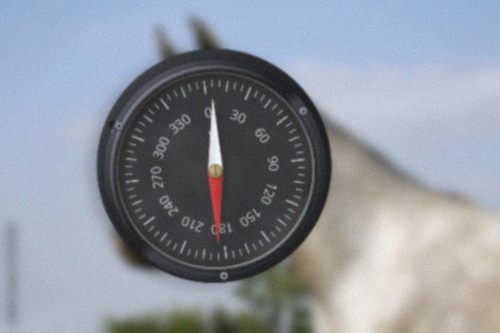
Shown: **185** °
